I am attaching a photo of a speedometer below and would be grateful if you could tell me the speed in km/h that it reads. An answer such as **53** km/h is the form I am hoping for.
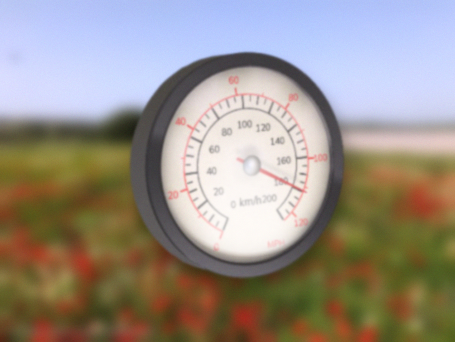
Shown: **180** km/h
